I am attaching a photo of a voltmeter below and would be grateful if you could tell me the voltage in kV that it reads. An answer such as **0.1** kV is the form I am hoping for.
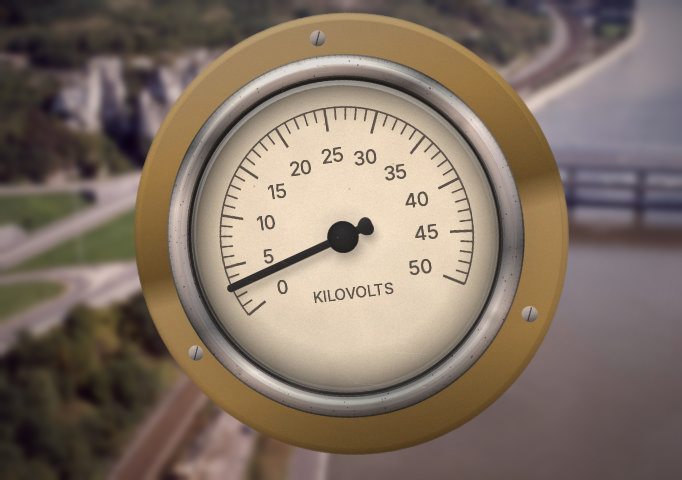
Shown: **3** kV
